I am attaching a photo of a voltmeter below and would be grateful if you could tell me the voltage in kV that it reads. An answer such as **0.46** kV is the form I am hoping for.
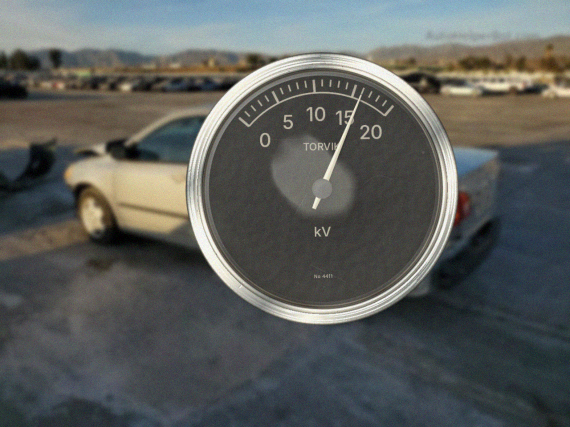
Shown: **16** kV
